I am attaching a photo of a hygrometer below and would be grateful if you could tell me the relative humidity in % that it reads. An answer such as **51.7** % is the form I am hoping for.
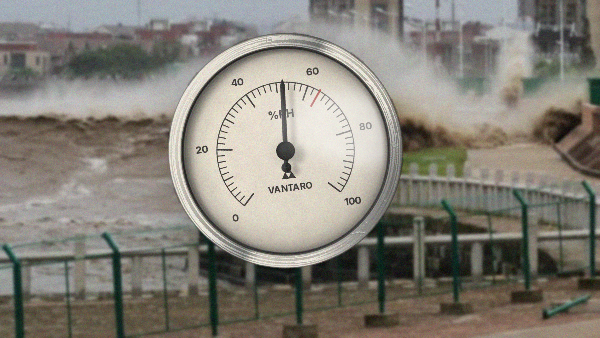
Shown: **52** %
